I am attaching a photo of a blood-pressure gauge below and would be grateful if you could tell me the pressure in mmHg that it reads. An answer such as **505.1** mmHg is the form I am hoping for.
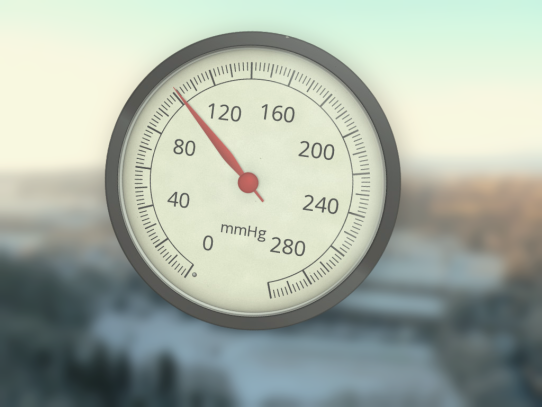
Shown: **102** mmHg
